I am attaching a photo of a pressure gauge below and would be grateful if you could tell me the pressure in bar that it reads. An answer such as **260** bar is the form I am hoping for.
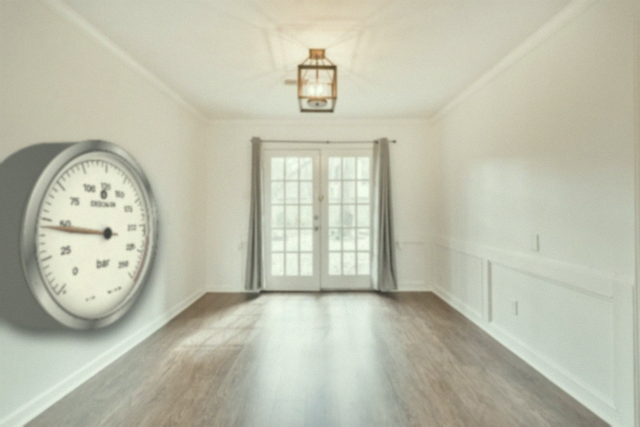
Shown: **45** bar
